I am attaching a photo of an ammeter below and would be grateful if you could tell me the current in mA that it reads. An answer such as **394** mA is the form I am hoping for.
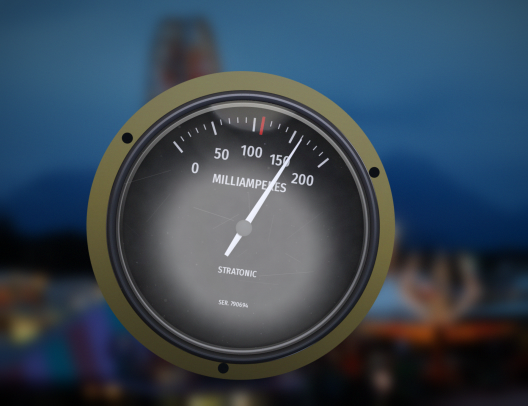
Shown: **160** mA
